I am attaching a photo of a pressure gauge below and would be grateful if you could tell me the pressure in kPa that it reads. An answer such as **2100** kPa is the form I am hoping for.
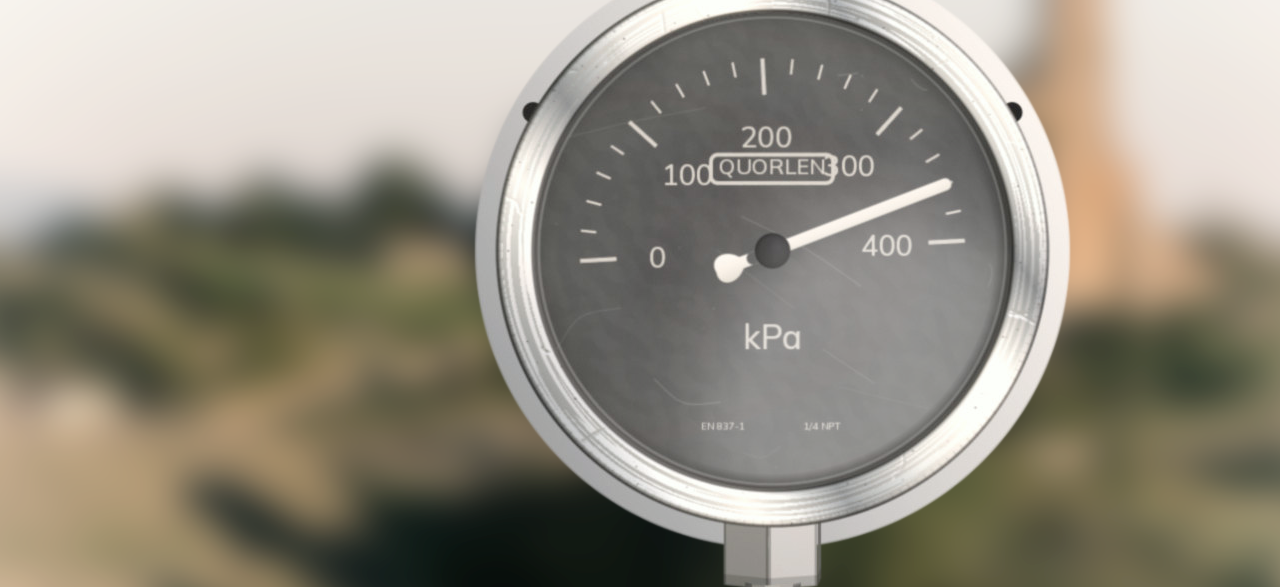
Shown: **360** kPa
